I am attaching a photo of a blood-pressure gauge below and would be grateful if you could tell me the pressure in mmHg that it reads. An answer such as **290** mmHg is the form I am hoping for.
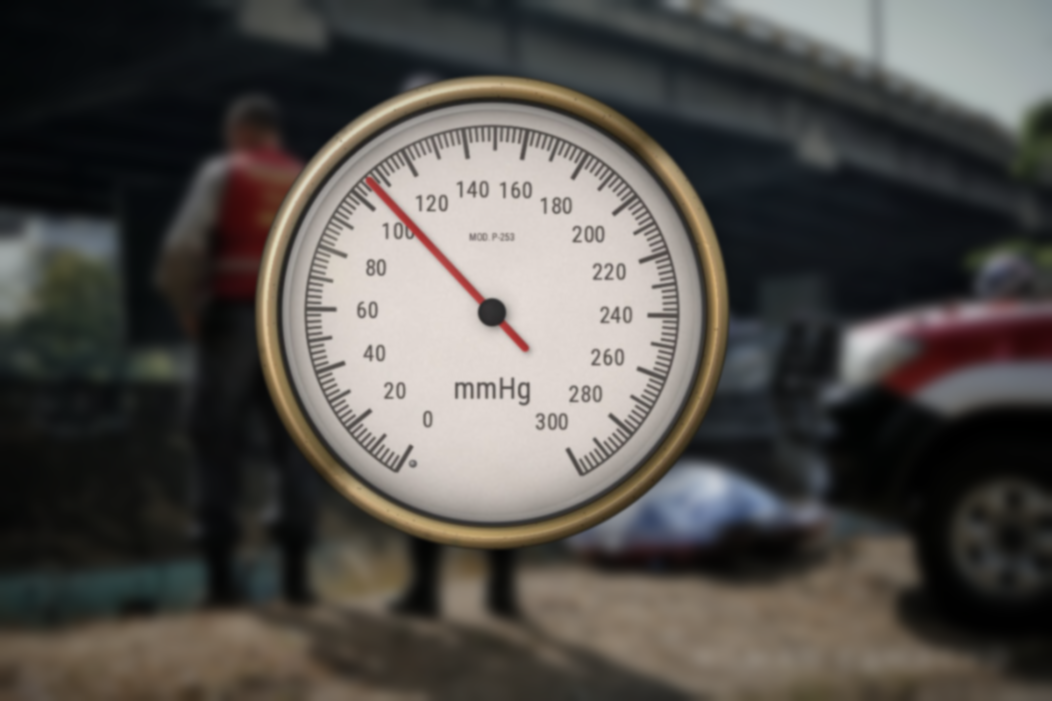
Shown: **106** mmHg
